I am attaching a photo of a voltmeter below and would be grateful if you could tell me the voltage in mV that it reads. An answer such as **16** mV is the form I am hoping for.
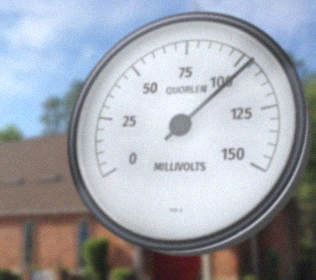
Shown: **105** mV
